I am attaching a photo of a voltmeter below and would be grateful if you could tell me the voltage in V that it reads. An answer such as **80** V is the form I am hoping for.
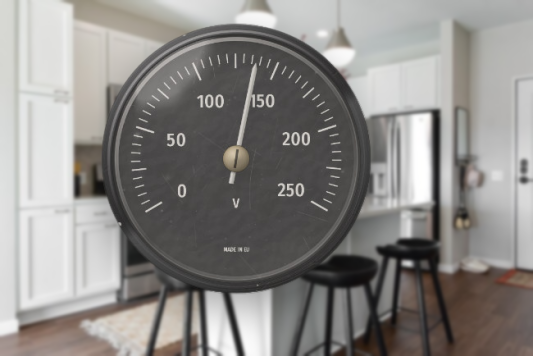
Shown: **137.5** V
